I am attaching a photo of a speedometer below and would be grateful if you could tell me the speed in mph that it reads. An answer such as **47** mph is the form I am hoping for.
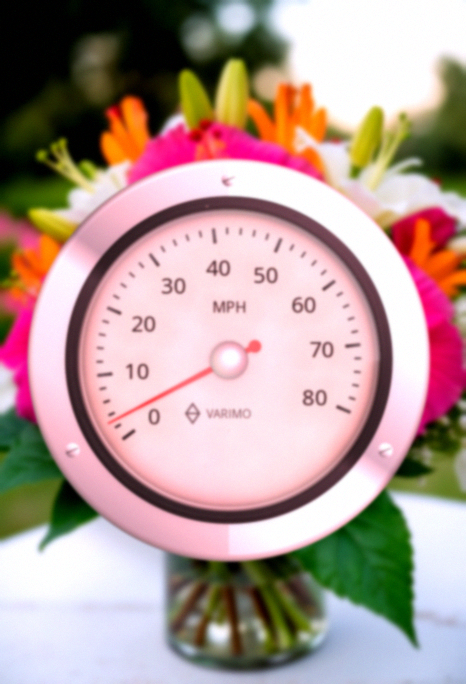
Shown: **3** mph
